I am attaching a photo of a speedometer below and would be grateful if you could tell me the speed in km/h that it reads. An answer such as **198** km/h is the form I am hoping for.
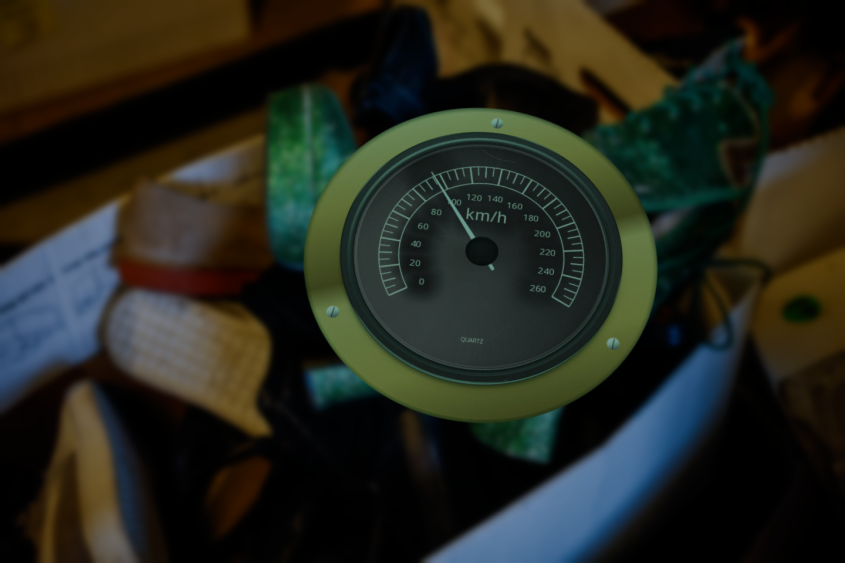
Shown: **95** km/h
